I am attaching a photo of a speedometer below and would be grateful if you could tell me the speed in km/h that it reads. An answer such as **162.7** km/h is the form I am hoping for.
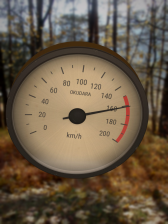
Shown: **160** km/h
